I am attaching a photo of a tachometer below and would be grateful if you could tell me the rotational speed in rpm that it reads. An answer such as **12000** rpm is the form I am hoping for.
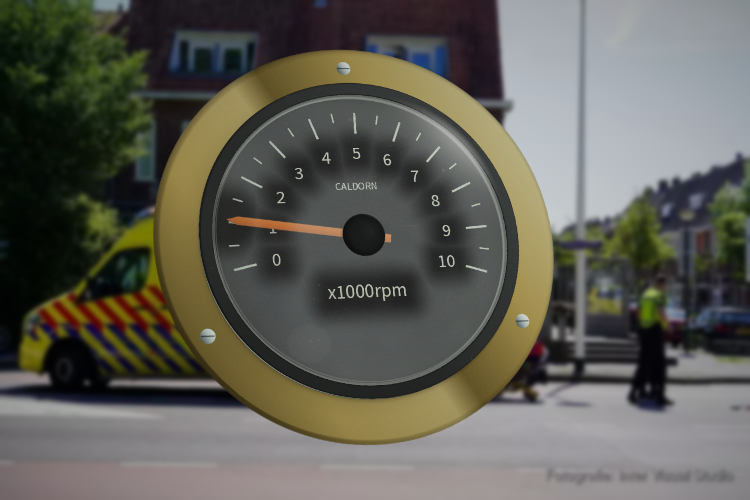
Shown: **1000** rpm
